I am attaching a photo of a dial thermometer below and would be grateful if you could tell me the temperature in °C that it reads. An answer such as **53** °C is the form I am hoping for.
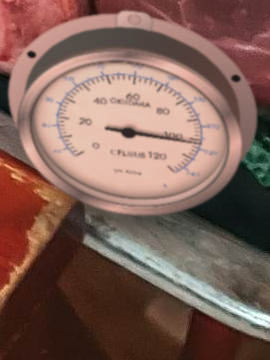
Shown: **100** °C
